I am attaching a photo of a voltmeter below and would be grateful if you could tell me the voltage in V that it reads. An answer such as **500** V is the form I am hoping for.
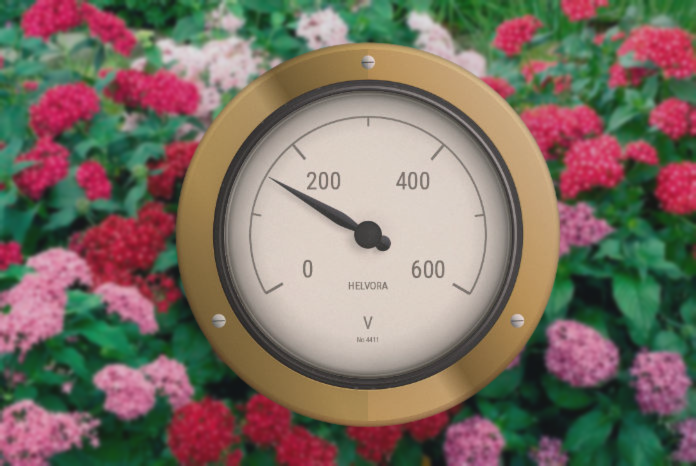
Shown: **150** V
